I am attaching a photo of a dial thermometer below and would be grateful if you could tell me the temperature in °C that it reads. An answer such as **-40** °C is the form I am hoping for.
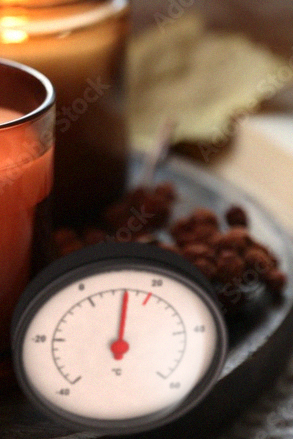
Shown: **12** °C
